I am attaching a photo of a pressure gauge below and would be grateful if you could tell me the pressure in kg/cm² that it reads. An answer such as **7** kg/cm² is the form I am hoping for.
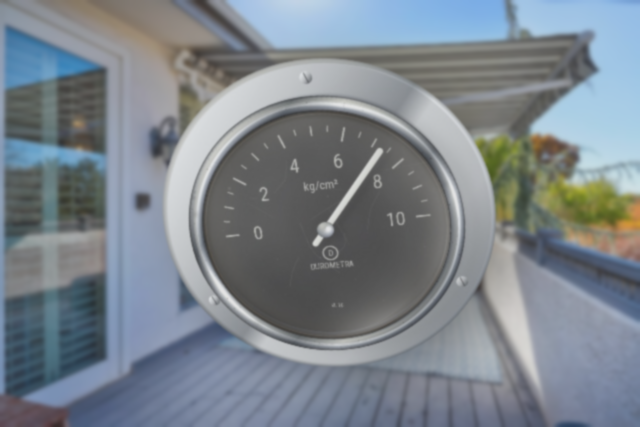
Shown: **7.25** kg/cm²
